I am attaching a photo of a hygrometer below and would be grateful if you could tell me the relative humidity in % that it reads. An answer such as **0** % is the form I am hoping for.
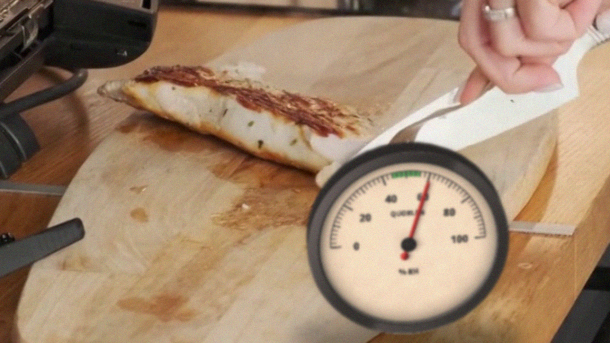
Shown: **60** %
